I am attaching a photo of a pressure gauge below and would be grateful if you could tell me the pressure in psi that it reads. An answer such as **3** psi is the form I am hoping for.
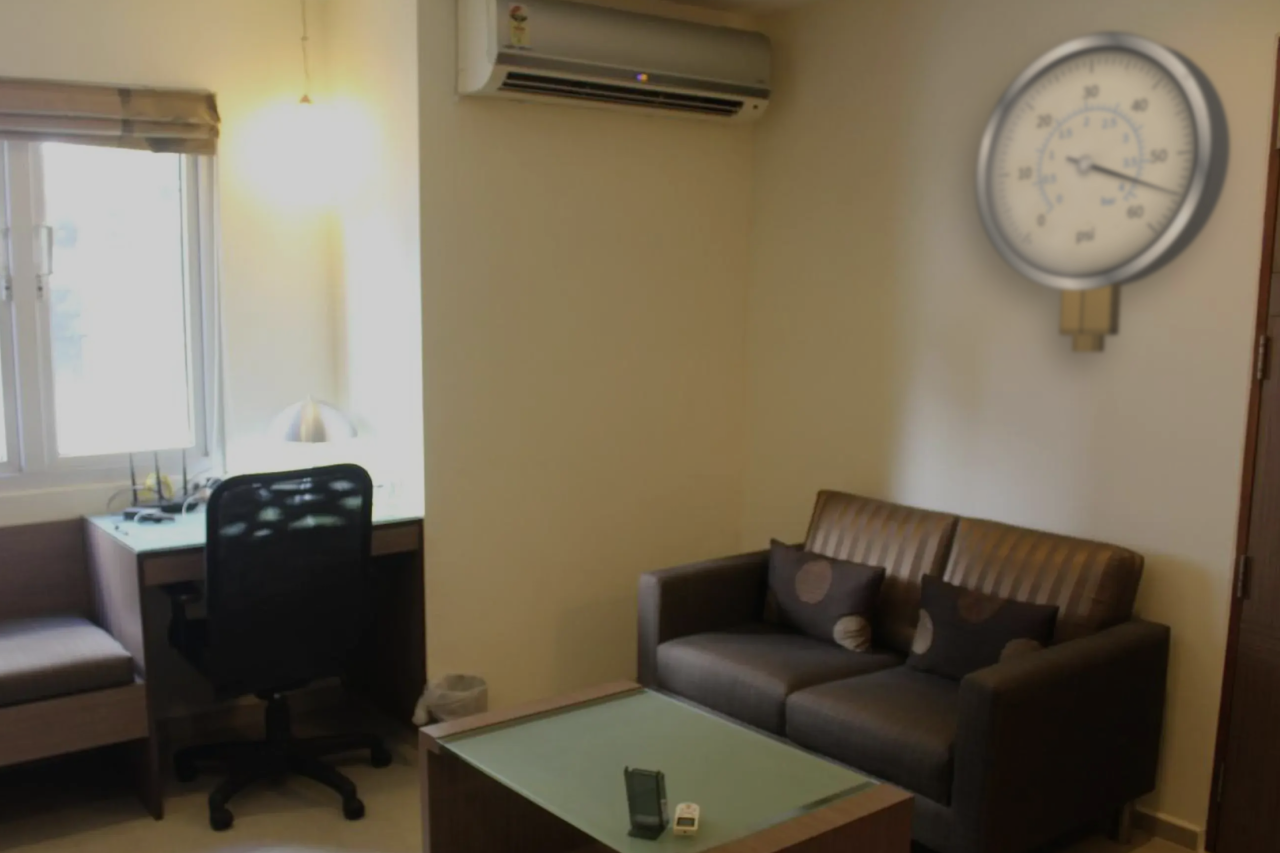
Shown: **55** psi
